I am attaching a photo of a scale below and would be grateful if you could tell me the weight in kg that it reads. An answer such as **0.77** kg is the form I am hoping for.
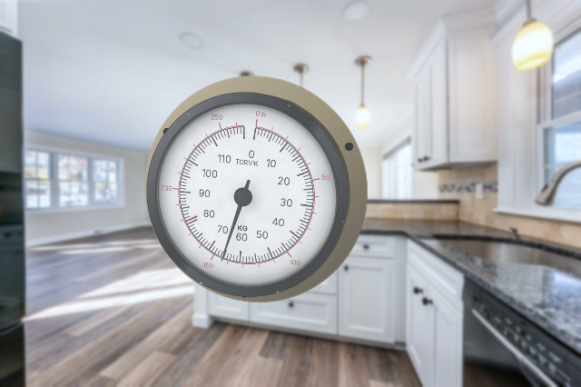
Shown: **65** kg
